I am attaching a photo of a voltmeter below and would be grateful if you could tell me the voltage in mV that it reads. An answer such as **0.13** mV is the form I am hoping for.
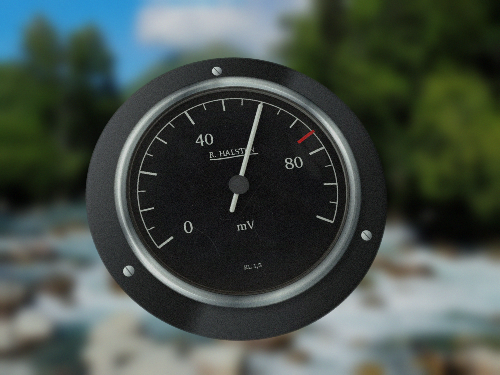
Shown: **60** mV
